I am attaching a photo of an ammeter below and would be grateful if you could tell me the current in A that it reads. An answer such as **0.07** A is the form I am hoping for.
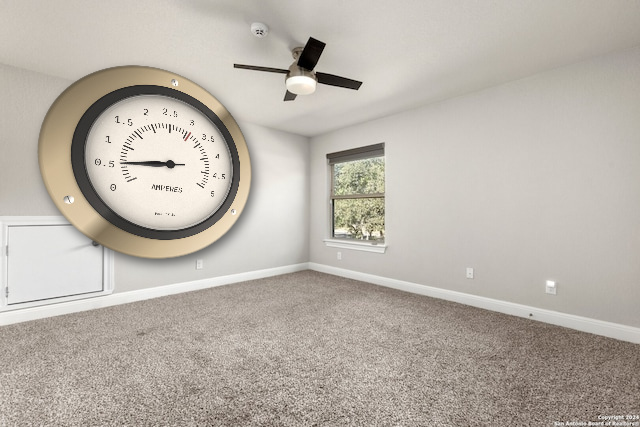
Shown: **0.5** A
